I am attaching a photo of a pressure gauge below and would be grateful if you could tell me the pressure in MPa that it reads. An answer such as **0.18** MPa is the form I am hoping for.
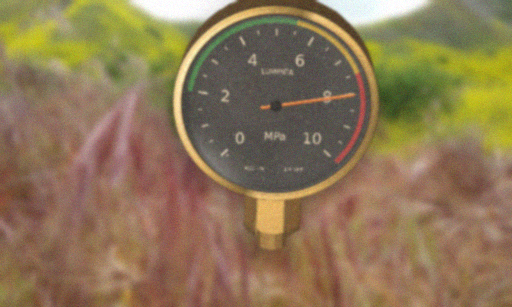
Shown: **8** MPa
